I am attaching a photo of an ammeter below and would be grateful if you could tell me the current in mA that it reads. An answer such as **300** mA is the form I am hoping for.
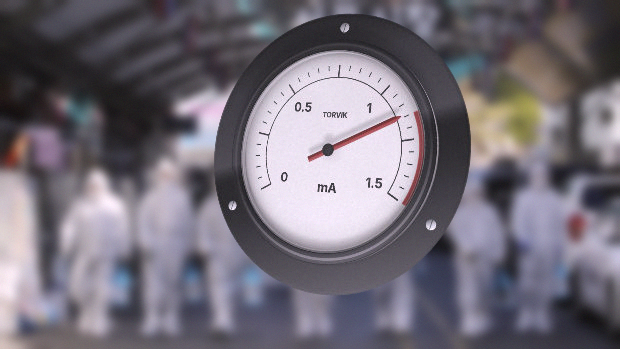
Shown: **1.15** mA
